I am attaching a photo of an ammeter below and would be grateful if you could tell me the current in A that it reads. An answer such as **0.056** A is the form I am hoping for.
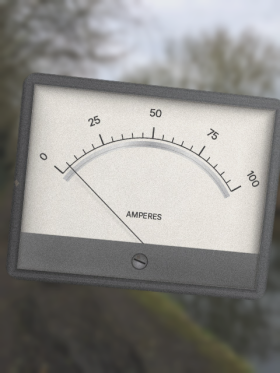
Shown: **5** A
